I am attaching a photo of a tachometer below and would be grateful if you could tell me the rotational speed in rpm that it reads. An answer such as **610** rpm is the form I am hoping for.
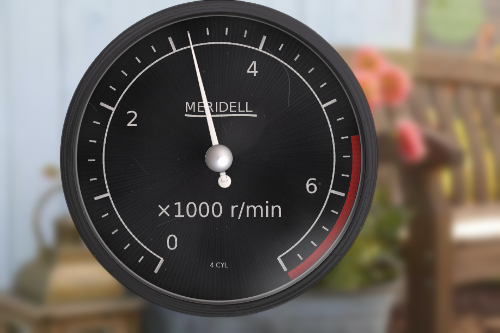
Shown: **3200** rpm
